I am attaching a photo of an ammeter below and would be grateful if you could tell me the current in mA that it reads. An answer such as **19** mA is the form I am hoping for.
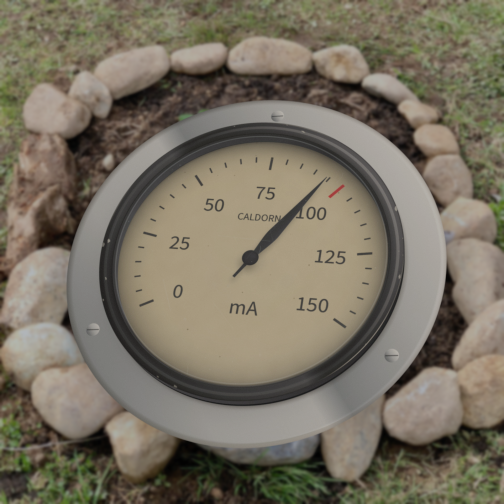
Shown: **95** mA
